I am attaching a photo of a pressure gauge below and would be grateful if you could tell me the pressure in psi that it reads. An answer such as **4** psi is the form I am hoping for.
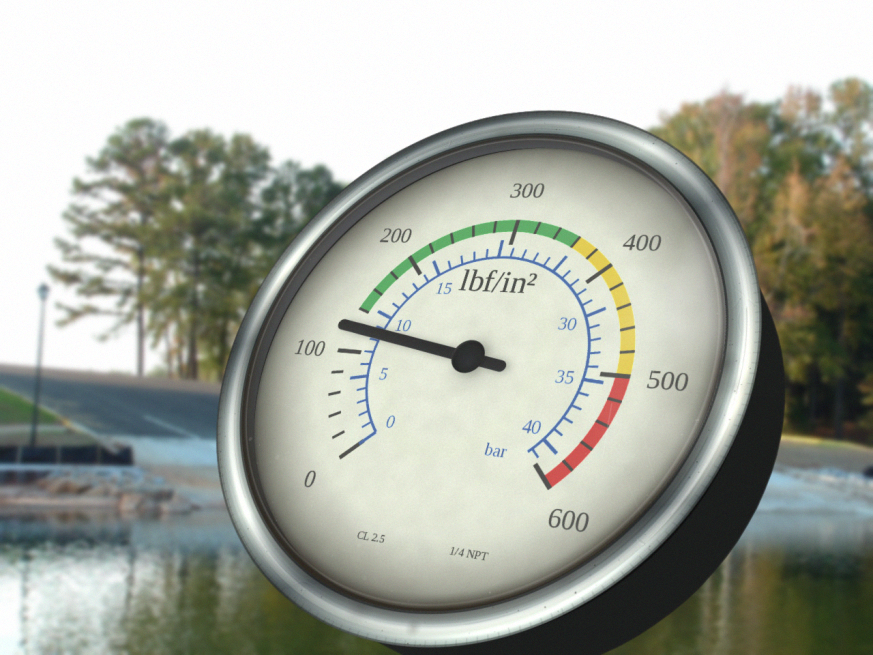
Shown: **120** psi
